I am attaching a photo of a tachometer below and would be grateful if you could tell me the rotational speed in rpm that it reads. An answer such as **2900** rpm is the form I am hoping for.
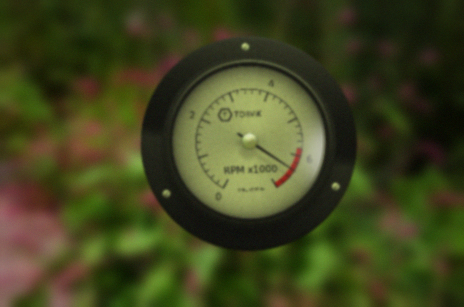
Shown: **6400** rpm
